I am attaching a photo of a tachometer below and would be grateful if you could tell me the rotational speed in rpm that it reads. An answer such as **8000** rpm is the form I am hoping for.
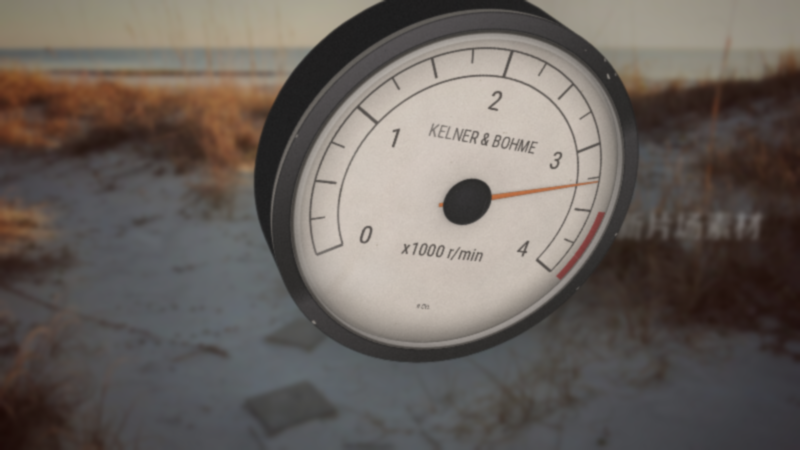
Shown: **3250** rpm
